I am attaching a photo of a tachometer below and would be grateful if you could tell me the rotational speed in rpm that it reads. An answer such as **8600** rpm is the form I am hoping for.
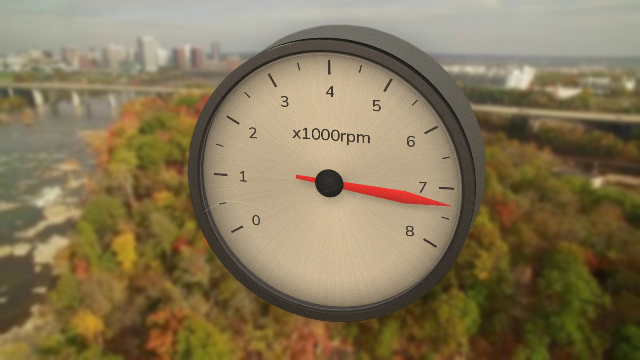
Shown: **7250** rpm
